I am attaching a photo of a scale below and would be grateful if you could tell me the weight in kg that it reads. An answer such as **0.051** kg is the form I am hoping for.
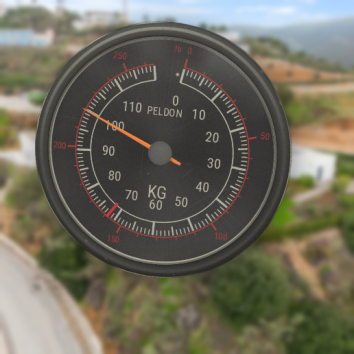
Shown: **100** kg
